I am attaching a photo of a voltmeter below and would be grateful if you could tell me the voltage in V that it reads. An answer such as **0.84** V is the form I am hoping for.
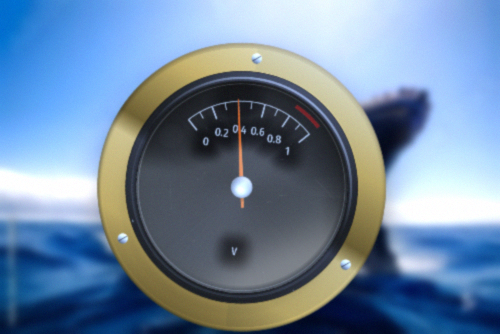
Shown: **0.4** V
